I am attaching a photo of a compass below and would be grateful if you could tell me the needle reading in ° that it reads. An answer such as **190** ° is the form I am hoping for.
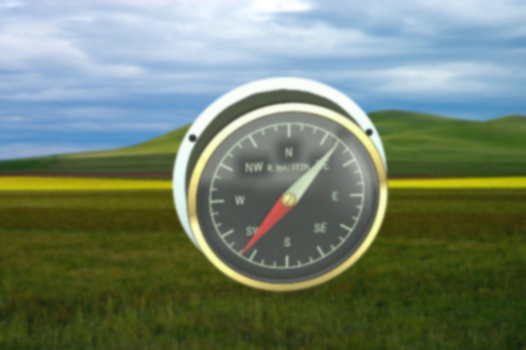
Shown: **220** °
